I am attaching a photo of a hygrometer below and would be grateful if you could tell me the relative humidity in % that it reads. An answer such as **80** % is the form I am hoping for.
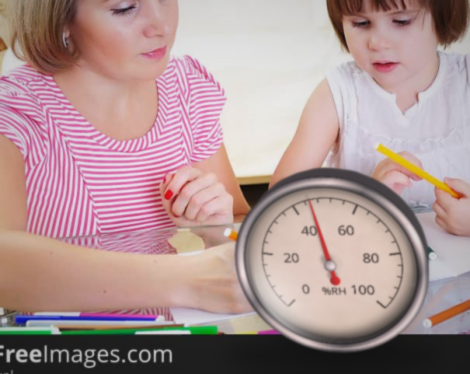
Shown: **46** %
